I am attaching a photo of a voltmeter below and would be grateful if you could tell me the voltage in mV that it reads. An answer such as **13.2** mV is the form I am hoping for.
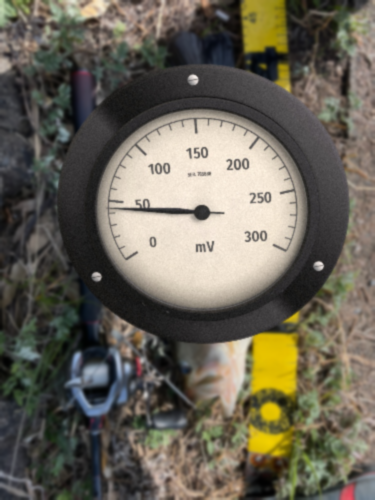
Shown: **45** mV
